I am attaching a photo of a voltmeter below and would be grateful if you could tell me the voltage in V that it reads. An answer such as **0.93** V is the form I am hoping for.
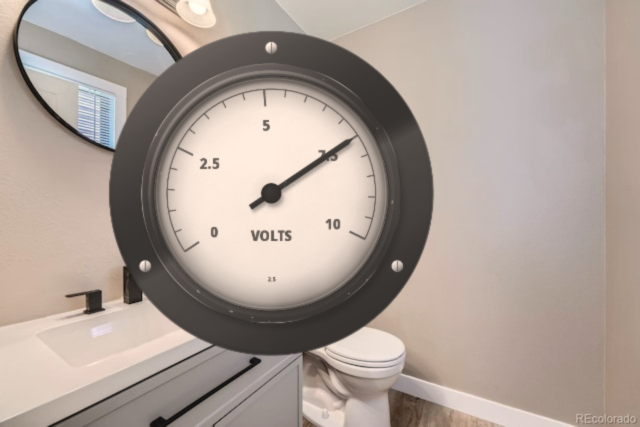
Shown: **7.5** V
